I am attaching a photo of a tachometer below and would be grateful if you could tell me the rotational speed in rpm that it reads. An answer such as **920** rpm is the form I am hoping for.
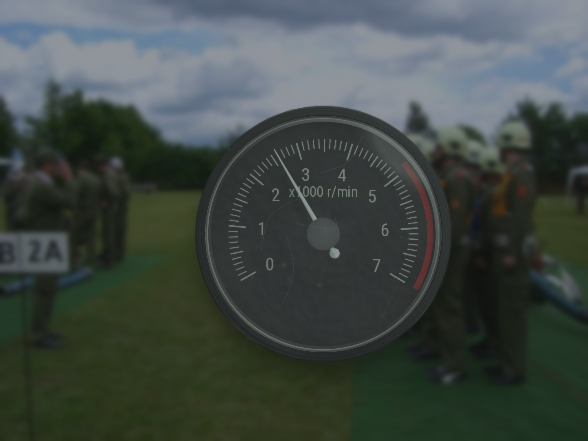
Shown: **2600** rpm
